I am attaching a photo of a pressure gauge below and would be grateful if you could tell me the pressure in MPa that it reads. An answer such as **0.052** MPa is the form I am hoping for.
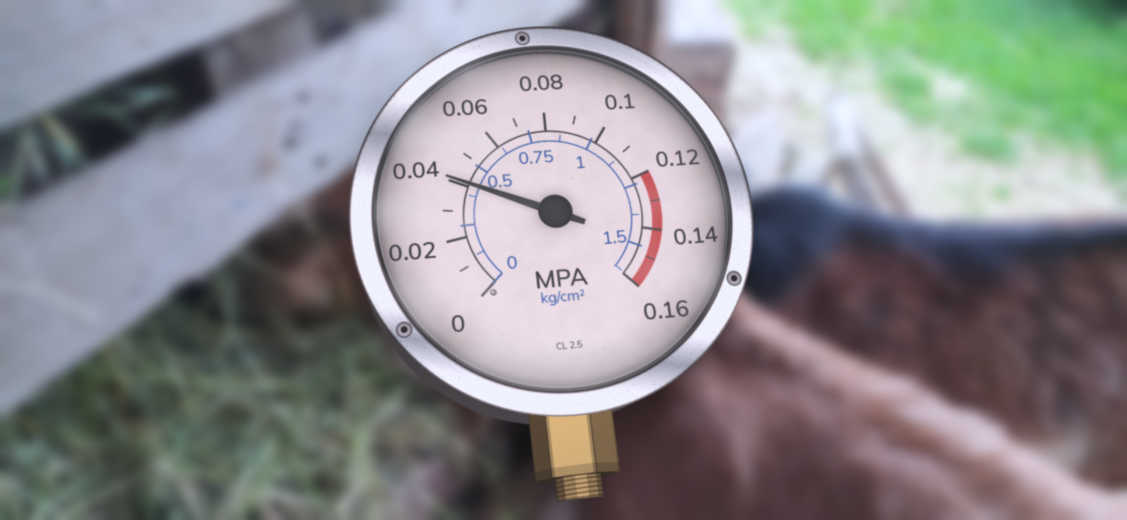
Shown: **0.04** MPa
